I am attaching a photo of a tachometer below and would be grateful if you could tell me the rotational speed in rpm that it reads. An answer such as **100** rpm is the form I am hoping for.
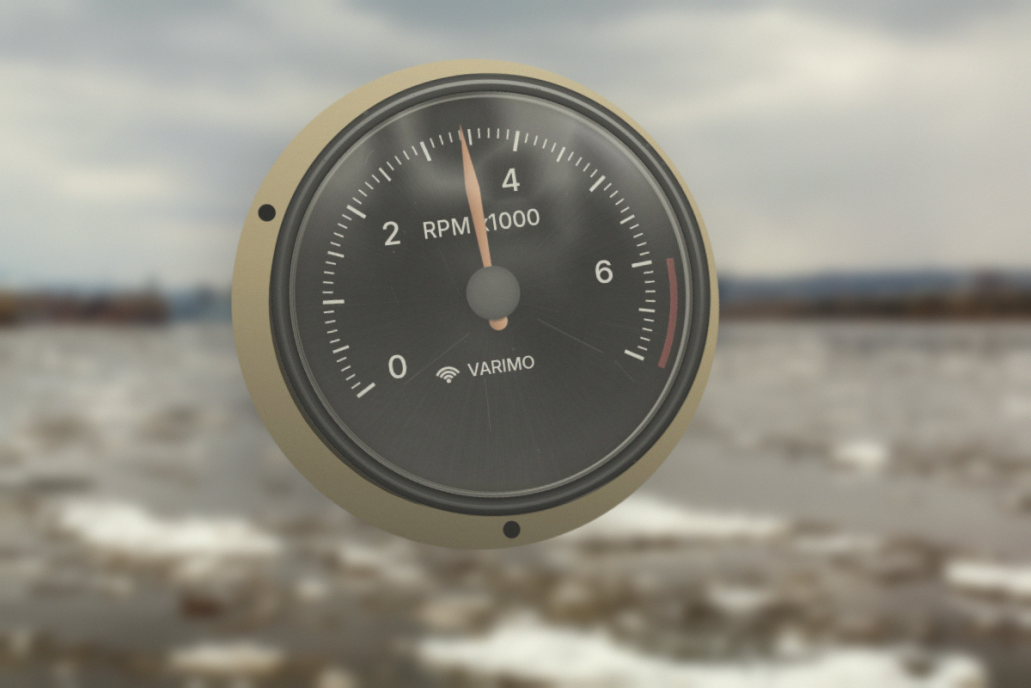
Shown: **3400** rpm
